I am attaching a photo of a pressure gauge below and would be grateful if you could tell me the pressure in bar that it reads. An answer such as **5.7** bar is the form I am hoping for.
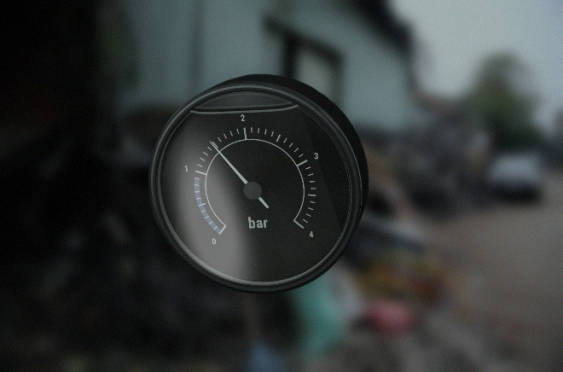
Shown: **1.5** bar
